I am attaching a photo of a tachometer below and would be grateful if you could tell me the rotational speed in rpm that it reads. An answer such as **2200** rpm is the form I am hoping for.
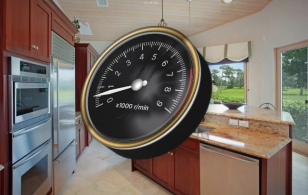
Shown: **500** rpm
